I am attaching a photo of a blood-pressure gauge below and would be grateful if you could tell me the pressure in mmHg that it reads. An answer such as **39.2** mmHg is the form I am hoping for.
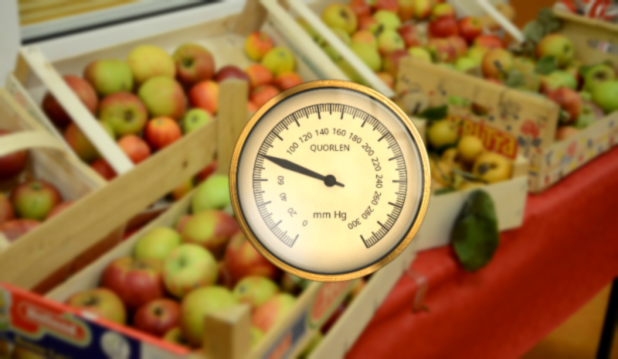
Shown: **80** mmHg
